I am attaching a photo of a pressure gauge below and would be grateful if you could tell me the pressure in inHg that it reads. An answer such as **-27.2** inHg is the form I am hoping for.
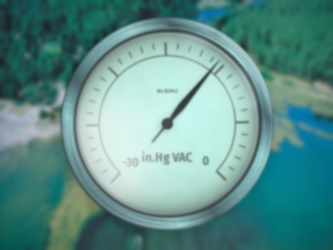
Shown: **-10.5** inHg
